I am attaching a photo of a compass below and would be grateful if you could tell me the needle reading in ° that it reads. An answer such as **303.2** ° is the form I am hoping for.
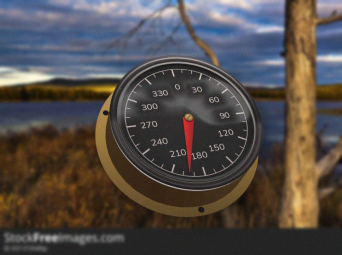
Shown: **195** °
